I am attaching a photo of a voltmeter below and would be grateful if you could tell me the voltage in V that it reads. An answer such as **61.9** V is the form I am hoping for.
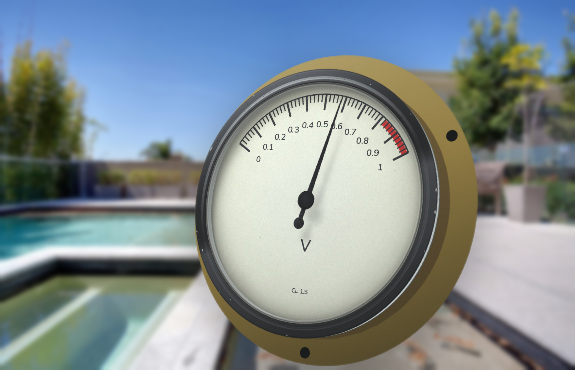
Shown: **0.6** V
